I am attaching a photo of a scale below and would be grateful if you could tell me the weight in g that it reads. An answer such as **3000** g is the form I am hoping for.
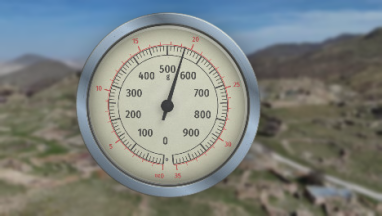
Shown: **550** g
